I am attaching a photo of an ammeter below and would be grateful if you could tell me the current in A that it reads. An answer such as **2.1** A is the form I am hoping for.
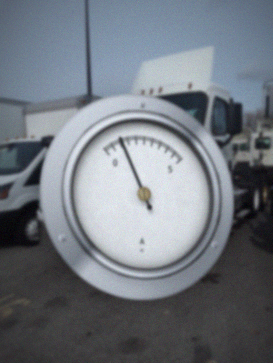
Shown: **1** A
